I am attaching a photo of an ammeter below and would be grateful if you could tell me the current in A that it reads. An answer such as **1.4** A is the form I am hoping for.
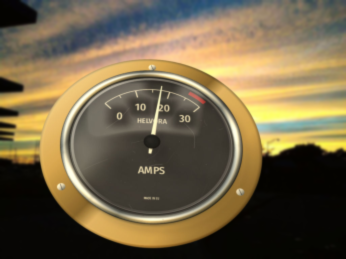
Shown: **17.5** A
